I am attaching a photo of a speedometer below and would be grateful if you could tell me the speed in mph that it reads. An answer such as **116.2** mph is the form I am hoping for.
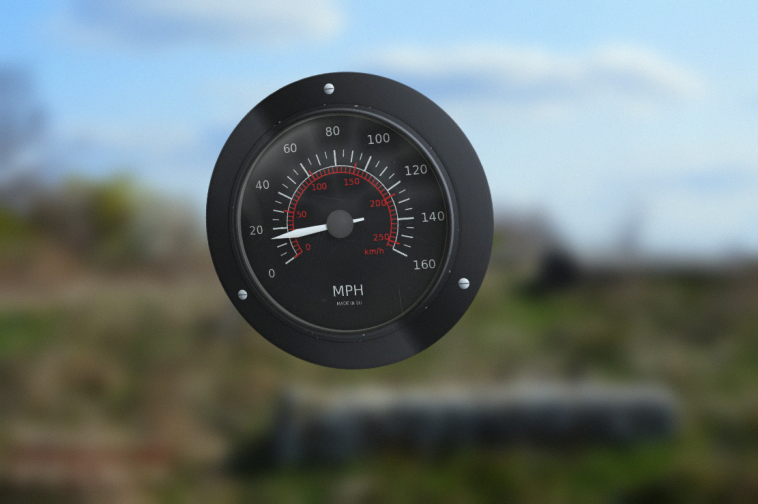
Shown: **15** mph
